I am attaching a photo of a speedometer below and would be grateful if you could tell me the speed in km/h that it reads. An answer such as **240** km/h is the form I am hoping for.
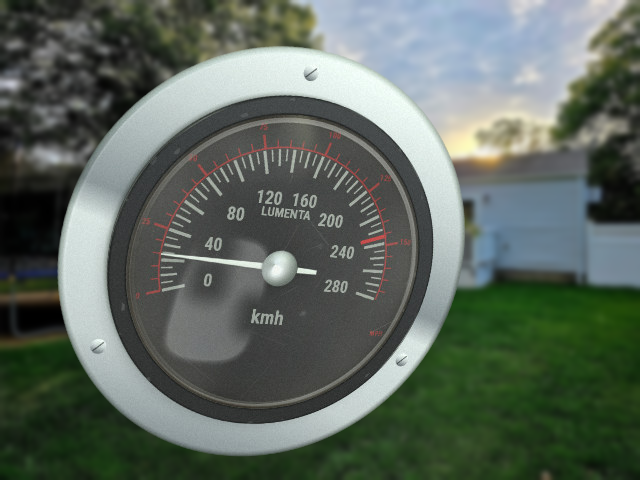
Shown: **25** km/h
